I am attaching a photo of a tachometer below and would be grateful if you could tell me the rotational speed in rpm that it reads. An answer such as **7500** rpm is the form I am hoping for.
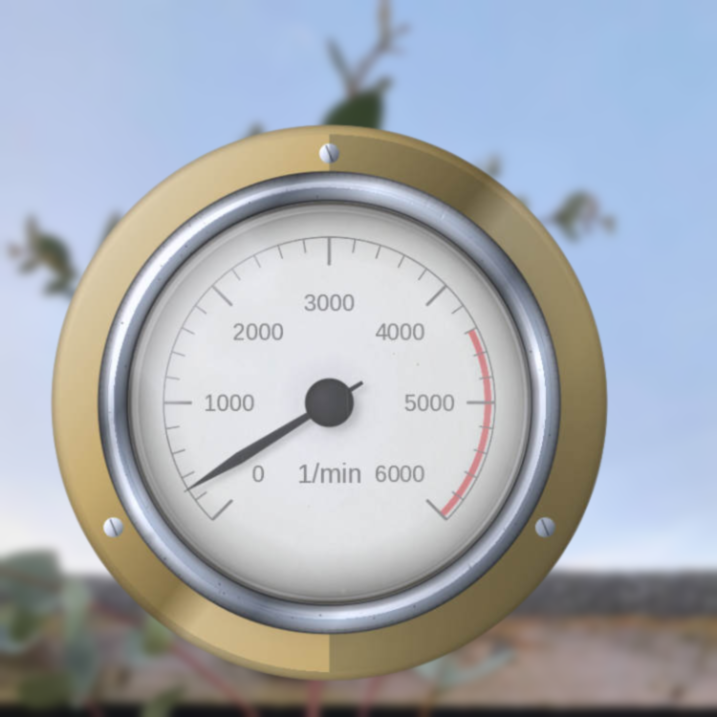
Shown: **300** rpm
